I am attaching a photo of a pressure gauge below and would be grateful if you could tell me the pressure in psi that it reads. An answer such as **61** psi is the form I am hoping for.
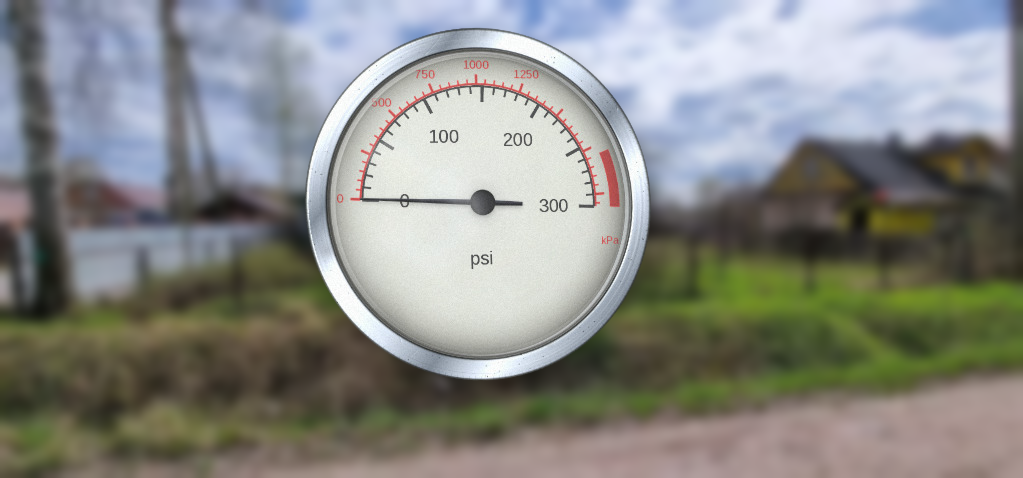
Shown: **0** psi
